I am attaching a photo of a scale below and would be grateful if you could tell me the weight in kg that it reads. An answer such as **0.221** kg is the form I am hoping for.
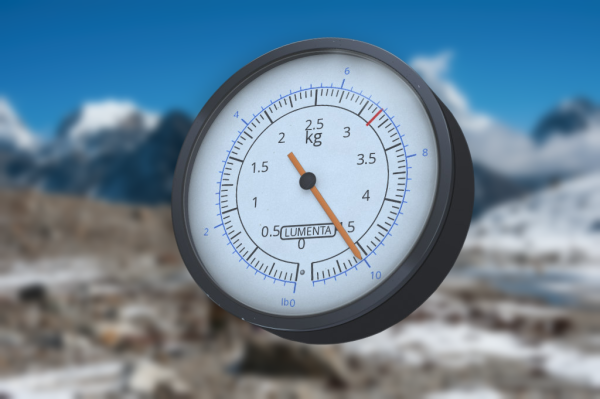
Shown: **4.55** kg
